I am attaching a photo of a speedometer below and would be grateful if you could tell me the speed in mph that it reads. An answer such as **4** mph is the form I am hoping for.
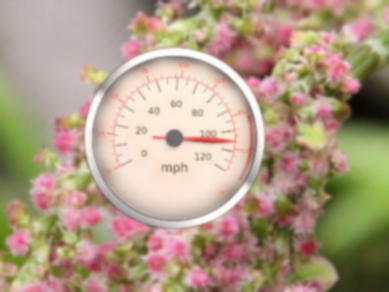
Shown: **105** mph
